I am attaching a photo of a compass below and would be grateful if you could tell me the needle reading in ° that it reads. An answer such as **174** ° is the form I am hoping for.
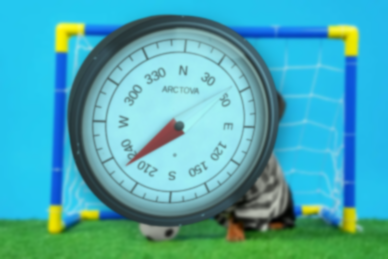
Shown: **230** °
